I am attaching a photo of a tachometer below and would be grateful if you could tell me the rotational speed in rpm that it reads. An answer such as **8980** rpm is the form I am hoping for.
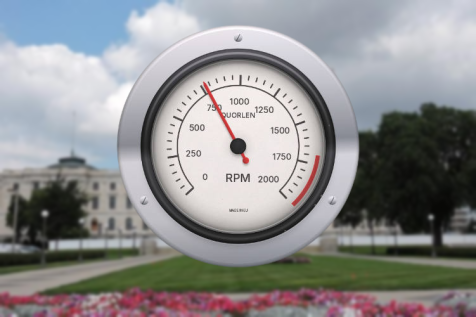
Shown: **775** rpm
